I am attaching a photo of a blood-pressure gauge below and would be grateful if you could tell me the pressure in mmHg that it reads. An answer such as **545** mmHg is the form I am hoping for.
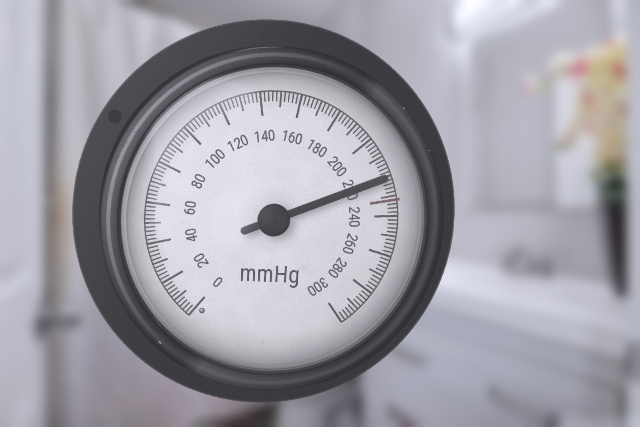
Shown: **220** mmHg
